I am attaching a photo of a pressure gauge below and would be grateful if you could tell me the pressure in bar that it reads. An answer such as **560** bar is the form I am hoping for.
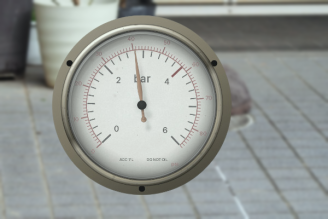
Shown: **2.8** bar
